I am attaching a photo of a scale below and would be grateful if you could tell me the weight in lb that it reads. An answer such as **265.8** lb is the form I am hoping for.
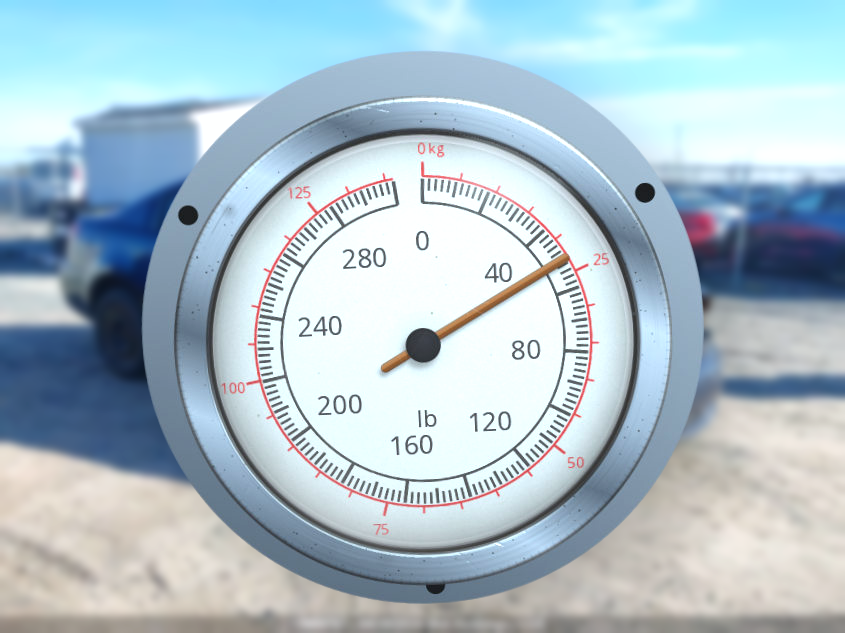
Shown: **50** lb
